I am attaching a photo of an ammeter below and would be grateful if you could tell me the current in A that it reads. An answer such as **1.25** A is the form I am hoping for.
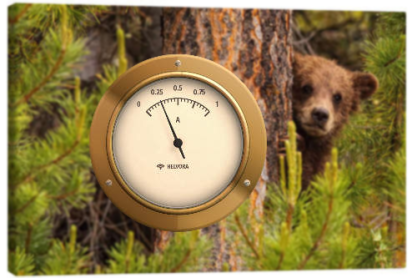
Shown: **0.25** A
